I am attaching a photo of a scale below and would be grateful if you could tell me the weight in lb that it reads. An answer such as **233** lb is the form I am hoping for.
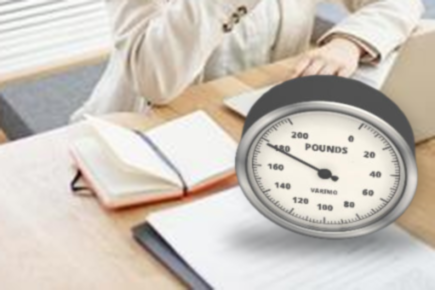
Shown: **180** lb
